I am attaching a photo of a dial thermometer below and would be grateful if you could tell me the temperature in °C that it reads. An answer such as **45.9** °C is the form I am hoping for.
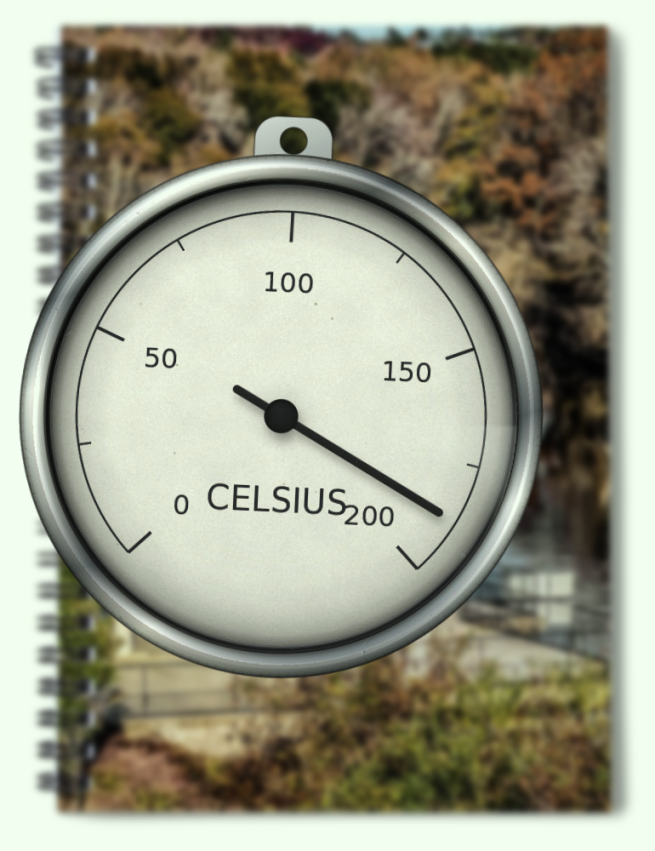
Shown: **187.5** °C
